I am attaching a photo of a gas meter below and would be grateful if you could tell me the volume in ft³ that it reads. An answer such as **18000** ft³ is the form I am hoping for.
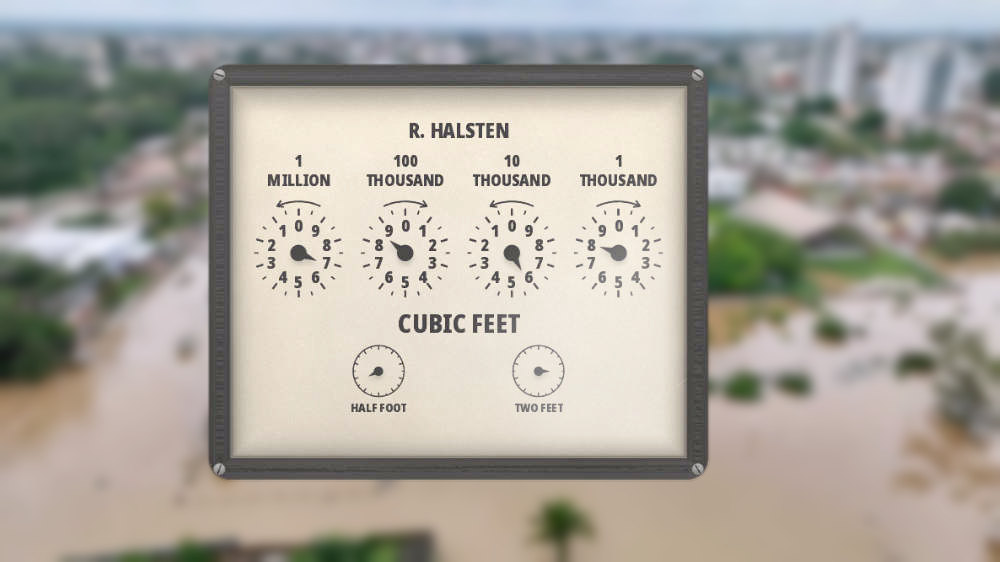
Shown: **685800** ft³
